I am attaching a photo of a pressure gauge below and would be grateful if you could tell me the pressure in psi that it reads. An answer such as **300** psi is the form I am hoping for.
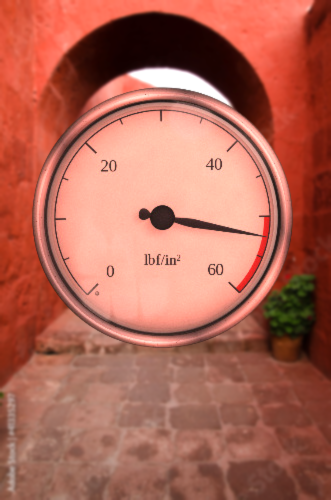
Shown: **52.5** psi
